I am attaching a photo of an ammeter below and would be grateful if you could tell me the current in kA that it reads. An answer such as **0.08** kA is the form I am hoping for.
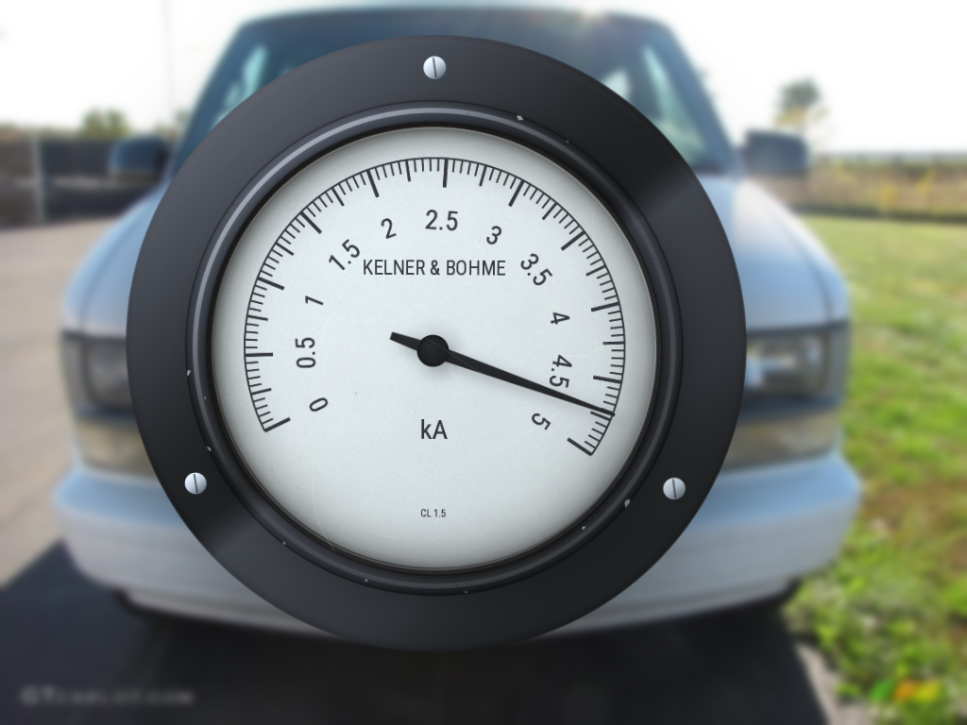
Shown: **4.7** kA
